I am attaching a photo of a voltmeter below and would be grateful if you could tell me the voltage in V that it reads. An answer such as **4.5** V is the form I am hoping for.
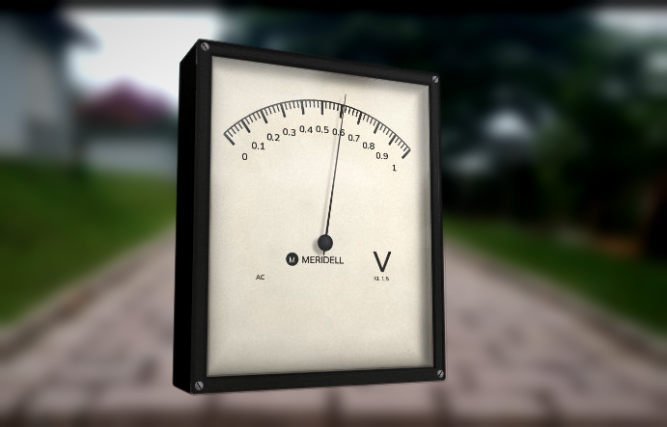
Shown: **0.6** V
